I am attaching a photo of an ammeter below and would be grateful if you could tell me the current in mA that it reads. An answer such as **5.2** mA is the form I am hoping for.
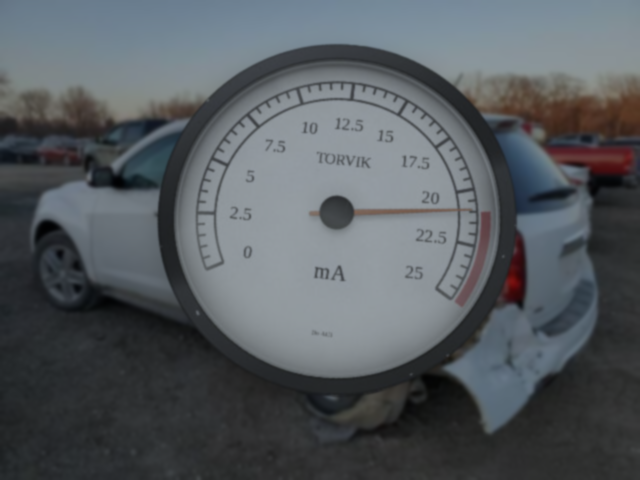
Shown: **21** mA
